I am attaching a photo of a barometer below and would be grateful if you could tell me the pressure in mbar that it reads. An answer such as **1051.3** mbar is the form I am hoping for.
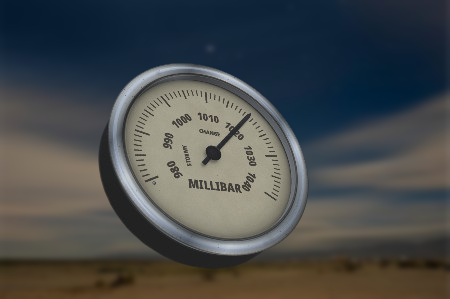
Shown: **1020** mbar
